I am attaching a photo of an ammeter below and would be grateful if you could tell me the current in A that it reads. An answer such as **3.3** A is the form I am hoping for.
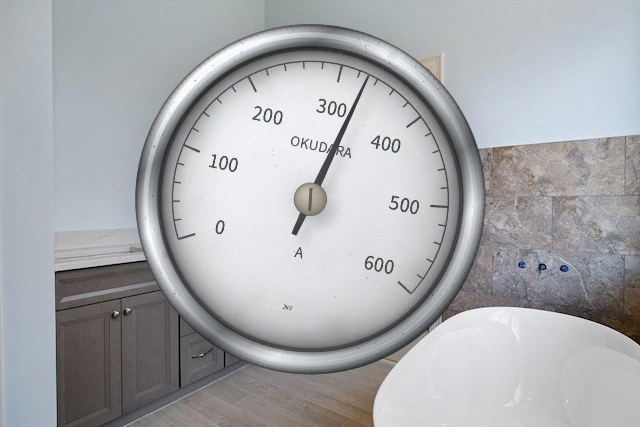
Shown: **330** A
